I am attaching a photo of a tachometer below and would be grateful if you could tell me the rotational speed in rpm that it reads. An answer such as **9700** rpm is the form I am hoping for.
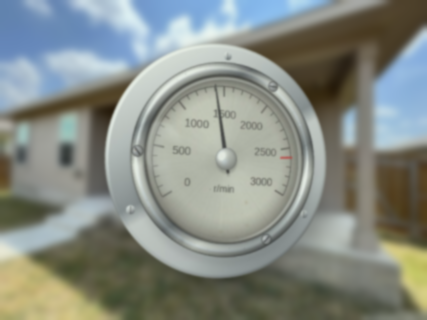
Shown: **1400** rpm
